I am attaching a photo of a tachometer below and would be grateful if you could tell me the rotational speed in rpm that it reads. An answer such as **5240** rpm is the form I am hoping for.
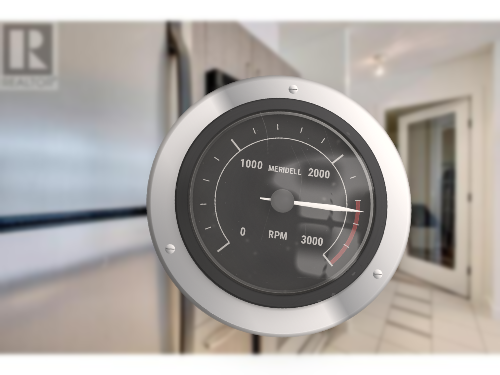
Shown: **2500** rpm
